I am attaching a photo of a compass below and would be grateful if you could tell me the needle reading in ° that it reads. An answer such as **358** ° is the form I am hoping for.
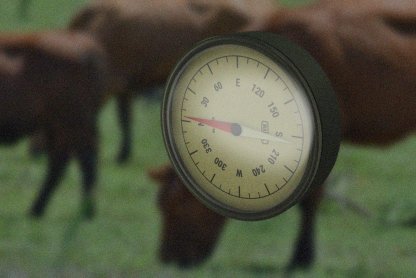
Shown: **5** °
